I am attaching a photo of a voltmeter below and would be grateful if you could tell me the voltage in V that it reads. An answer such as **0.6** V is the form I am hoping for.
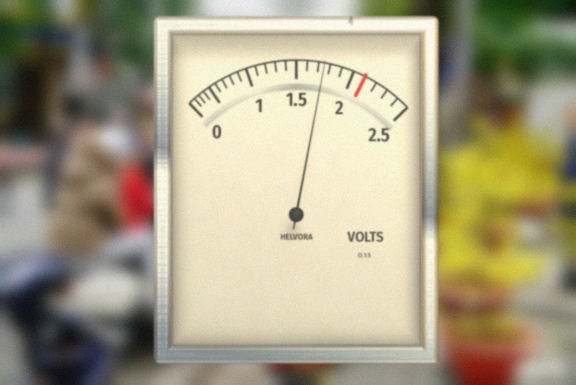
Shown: **1.75** V
